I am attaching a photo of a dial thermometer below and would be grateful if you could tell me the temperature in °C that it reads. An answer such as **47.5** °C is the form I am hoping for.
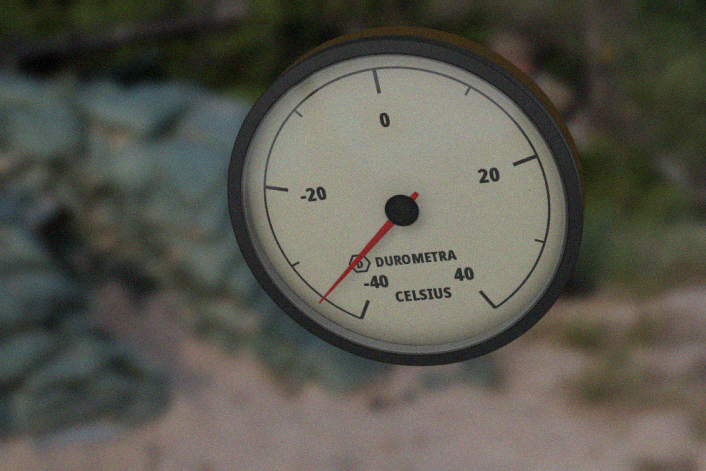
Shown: **-35** °C
